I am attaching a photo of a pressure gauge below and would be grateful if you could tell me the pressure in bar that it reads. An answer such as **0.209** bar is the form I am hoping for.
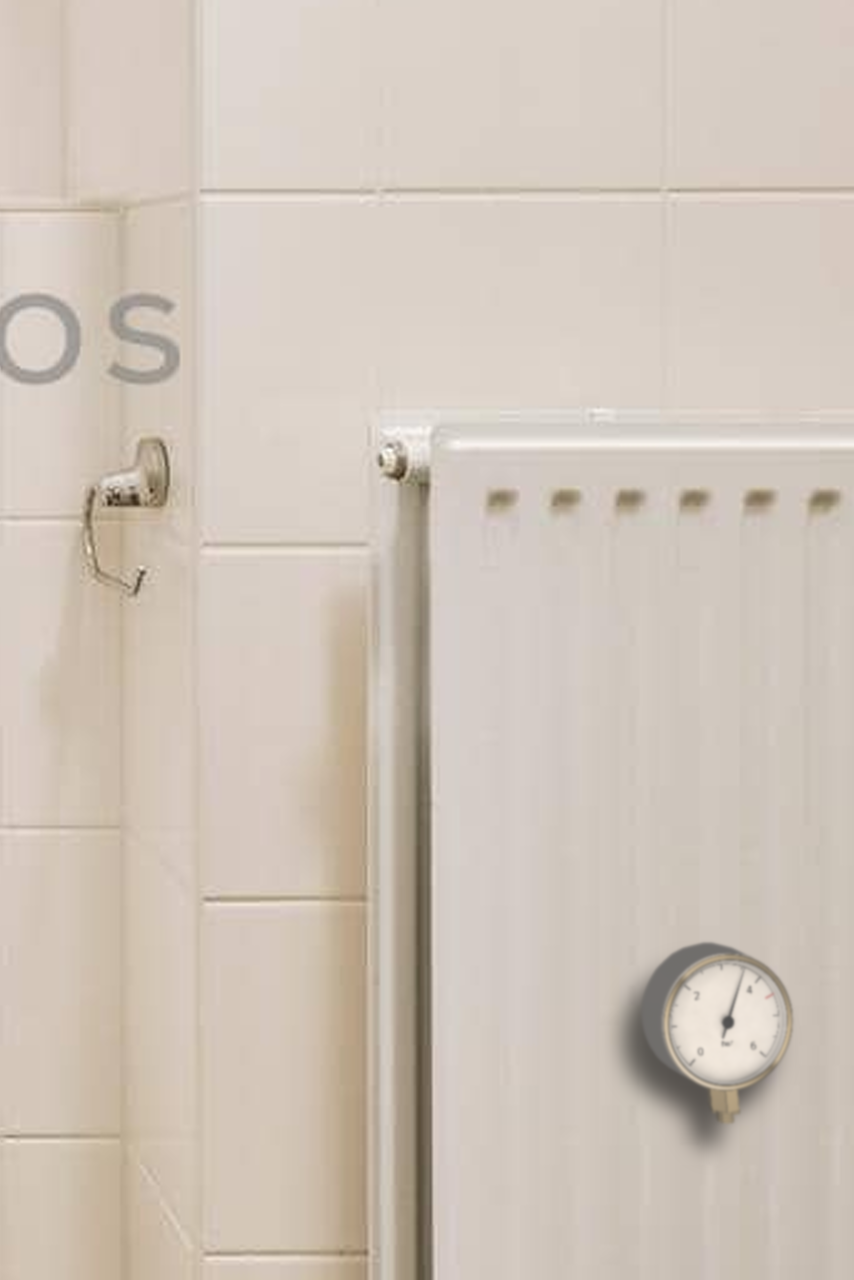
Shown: **3.5** bar
